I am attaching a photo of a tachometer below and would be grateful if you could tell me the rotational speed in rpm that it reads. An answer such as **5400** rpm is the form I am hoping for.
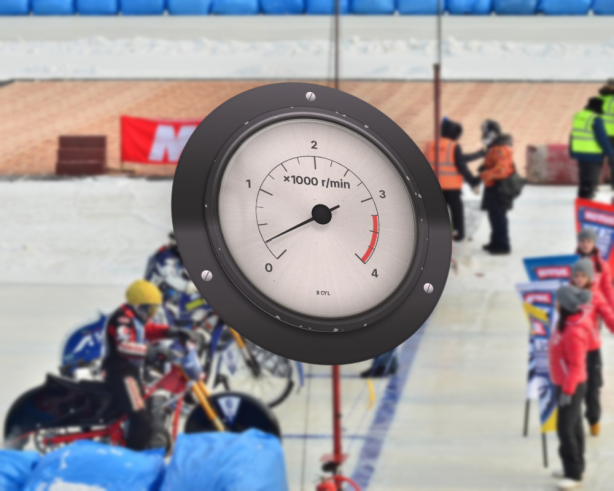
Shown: **250** rpm
